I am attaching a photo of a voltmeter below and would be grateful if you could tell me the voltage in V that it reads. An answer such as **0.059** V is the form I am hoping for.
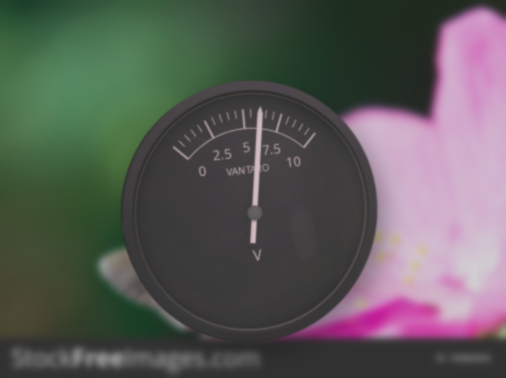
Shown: **6** V
